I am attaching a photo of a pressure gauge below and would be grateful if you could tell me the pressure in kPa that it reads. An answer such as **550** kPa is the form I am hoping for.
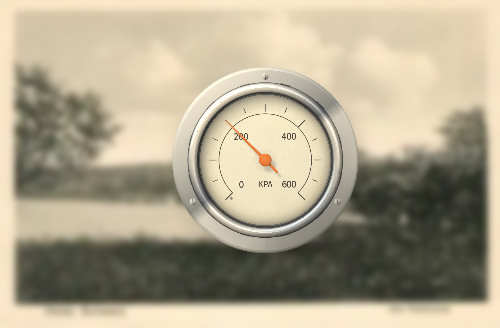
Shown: **200** kPa
